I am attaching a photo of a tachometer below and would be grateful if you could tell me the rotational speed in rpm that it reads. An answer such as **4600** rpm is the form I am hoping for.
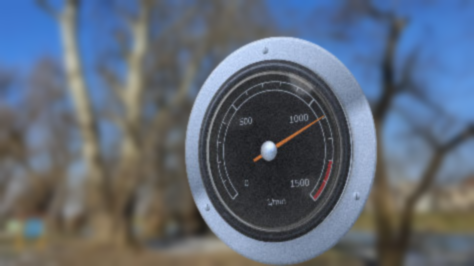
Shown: **1100** rpm
